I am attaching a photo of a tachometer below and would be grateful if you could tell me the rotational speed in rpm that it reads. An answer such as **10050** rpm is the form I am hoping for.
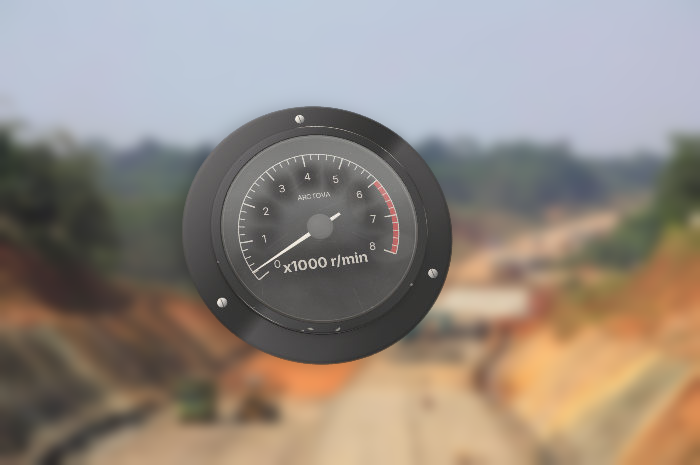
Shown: **200** rpm
